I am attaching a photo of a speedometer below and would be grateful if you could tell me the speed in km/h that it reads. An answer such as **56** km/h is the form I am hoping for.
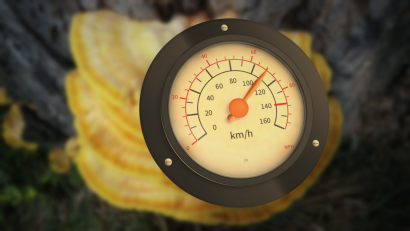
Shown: **110** km/h
